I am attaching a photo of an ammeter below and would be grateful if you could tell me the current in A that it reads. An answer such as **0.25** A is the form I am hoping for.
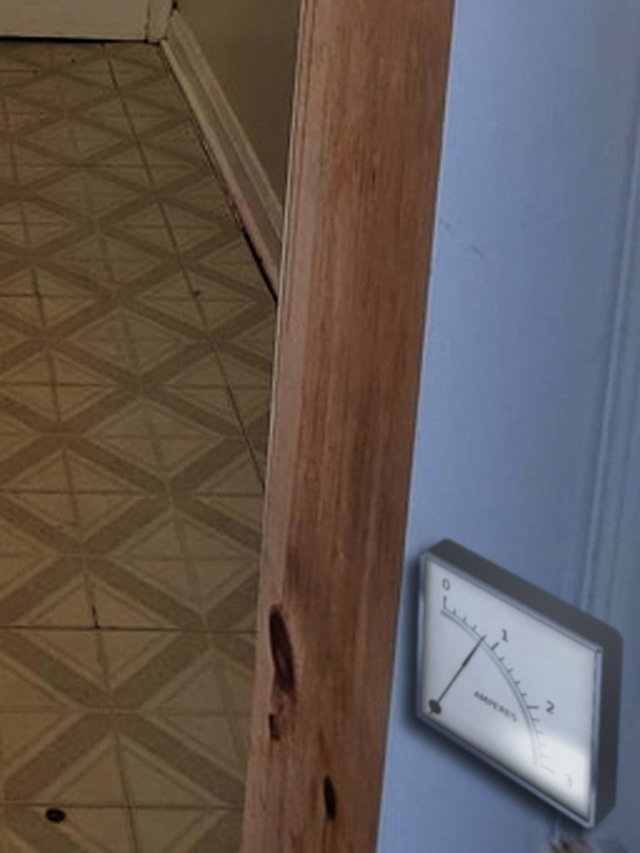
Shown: **0.8** A
